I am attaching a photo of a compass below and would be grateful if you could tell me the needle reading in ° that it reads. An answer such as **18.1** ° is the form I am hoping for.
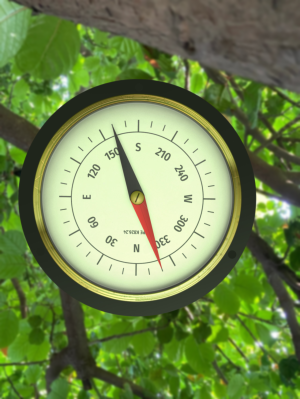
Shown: **340** °
